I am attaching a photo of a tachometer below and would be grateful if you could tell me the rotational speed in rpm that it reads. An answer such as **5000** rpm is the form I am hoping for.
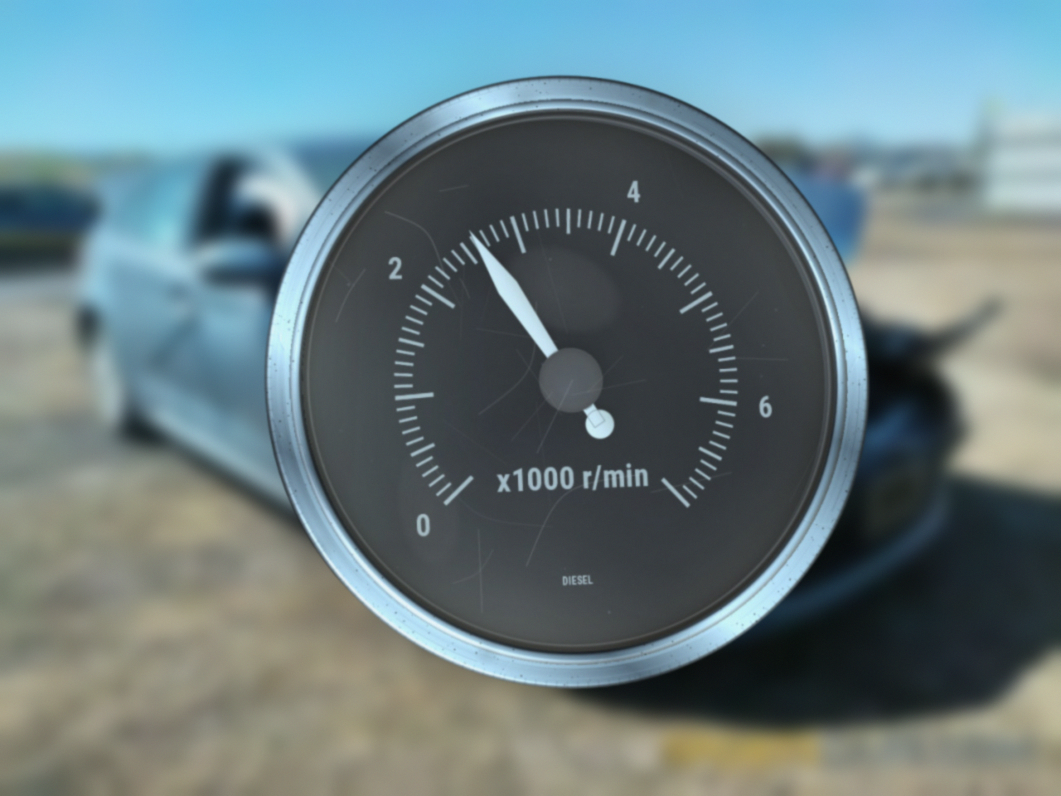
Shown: **2600** rpm
